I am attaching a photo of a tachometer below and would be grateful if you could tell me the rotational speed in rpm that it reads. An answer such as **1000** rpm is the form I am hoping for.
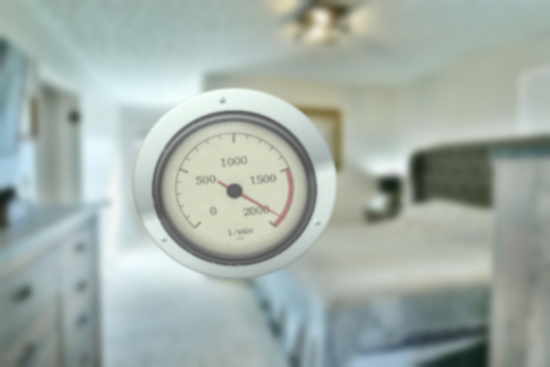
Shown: **1900** rpm
